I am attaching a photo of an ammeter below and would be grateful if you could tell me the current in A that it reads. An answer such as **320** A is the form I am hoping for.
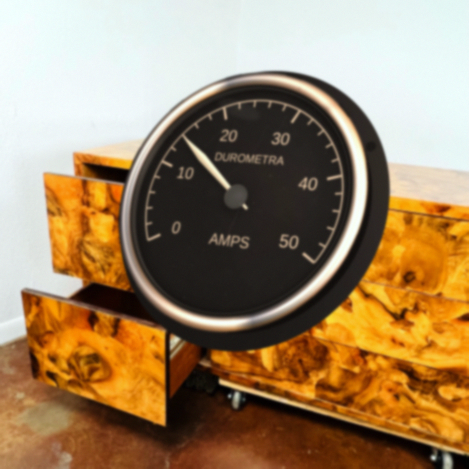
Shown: **14** A
